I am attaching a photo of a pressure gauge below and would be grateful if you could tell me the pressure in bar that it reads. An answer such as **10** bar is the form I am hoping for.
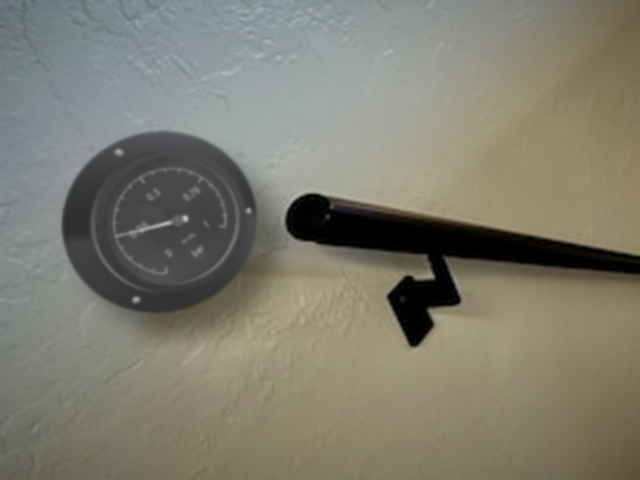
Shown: **0.25** bar
